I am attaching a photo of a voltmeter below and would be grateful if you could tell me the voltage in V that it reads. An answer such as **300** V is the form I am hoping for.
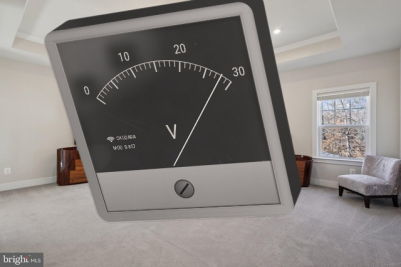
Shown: **28** V
